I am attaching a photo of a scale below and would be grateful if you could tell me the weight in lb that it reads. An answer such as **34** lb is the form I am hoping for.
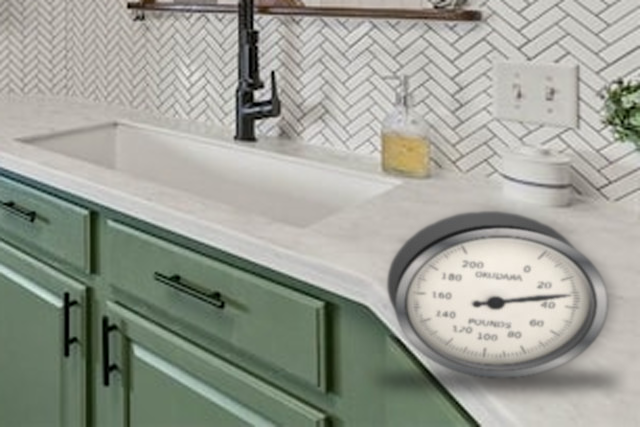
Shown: **30** lb
